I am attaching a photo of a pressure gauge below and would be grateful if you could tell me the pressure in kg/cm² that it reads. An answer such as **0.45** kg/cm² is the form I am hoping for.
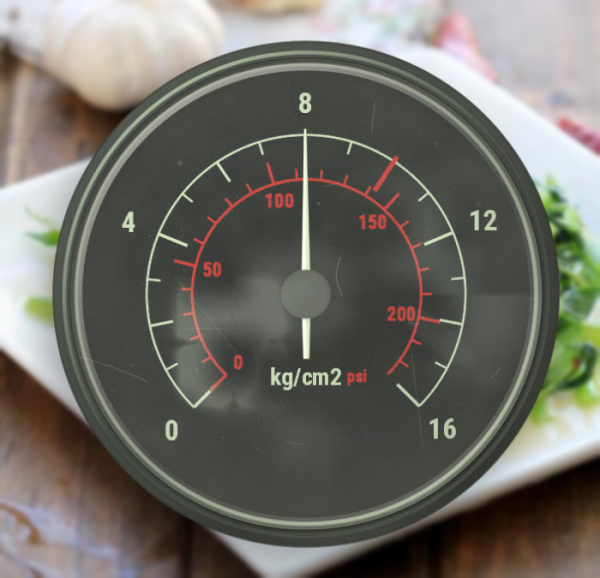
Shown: **8** kg/cm²
